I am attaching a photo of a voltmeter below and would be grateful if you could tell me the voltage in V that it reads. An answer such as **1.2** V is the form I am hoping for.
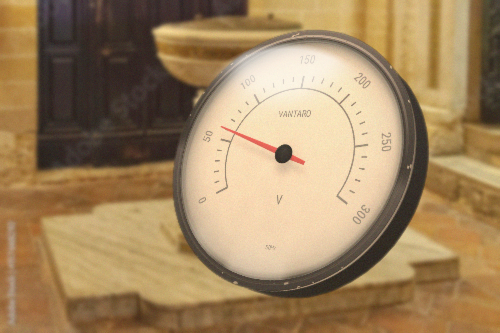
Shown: **60** V
